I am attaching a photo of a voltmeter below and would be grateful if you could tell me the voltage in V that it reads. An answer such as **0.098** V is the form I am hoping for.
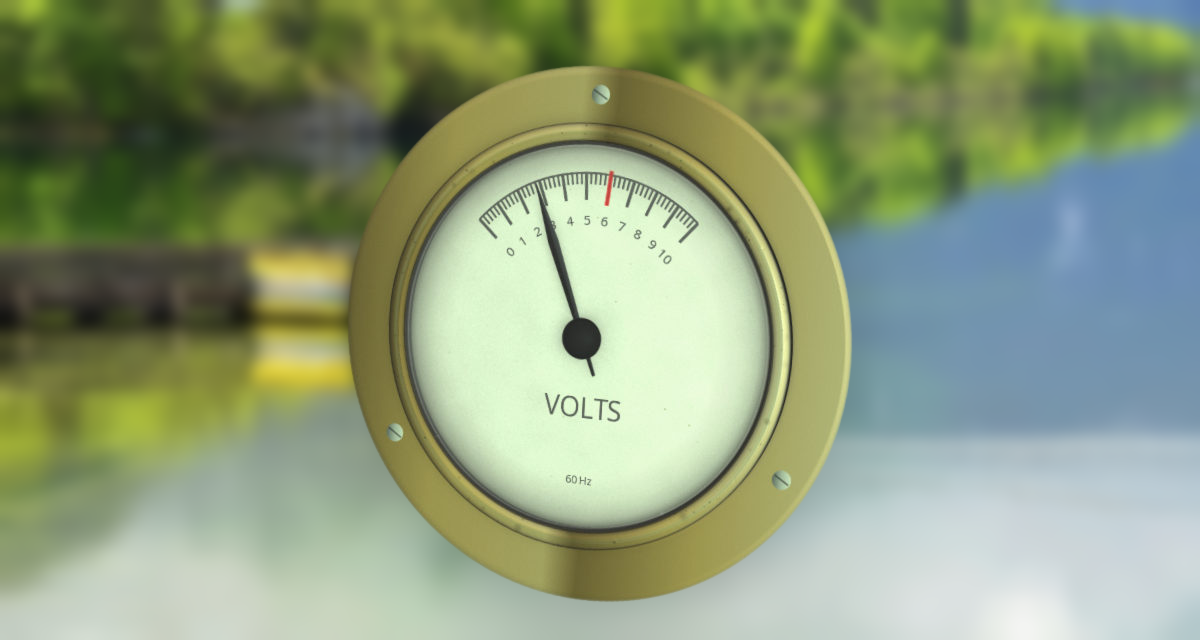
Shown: **3** V
